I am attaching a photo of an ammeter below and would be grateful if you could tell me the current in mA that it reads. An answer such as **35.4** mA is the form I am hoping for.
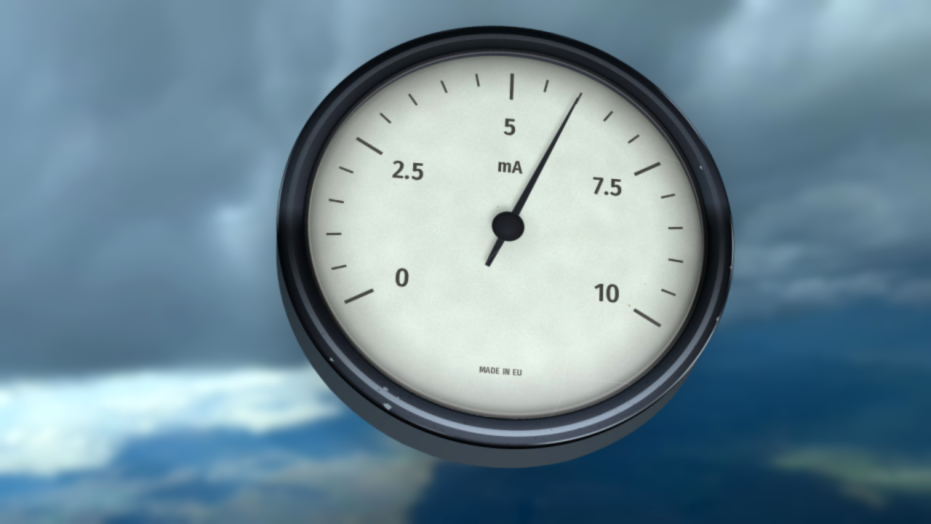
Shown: **6** mA
